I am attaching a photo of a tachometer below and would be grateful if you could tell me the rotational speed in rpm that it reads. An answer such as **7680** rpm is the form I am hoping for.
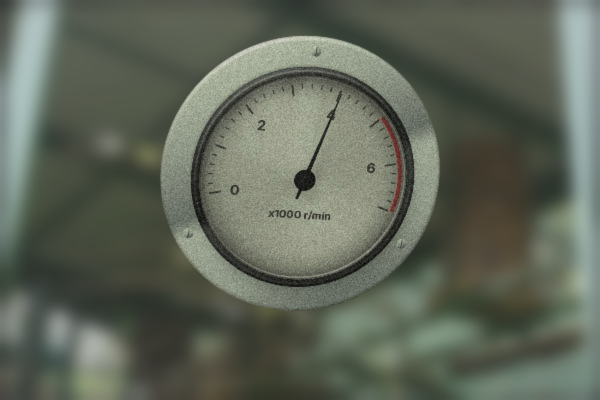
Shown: **4000** rpm
